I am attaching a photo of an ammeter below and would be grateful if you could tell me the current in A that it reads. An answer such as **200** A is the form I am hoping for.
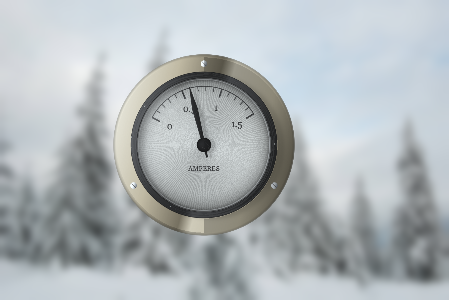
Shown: **0.6** A
